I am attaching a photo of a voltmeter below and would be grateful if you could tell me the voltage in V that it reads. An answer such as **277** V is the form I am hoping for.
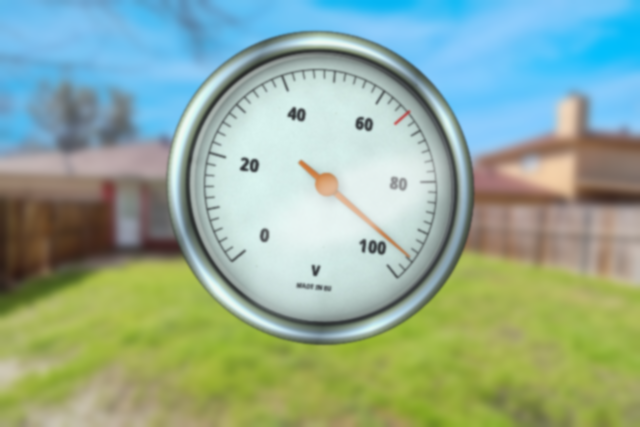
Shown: **96** V
